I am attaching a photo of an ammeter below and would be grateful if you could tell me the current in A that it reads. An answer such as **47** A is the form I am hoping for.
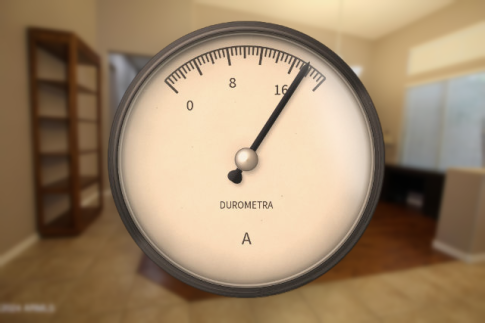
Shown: **17.5** A
